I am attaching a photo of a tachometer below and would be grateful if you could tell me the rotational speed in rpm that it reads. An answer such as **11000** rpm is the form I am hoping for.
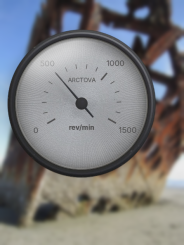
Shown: **500** rpm
